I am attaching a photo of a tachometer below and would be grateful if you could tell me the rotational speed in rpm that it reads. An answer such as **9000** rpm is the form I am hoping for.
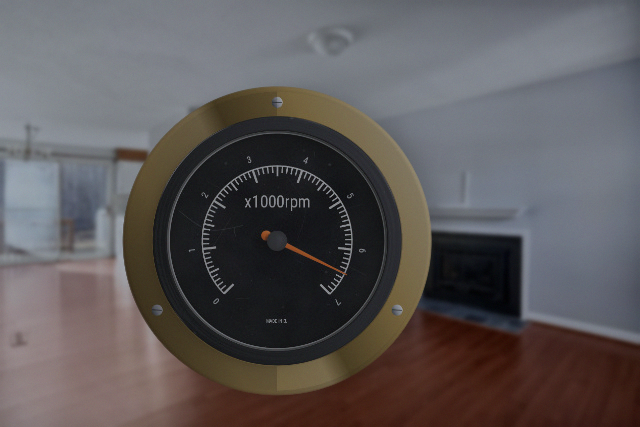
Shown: **6500** rpm
